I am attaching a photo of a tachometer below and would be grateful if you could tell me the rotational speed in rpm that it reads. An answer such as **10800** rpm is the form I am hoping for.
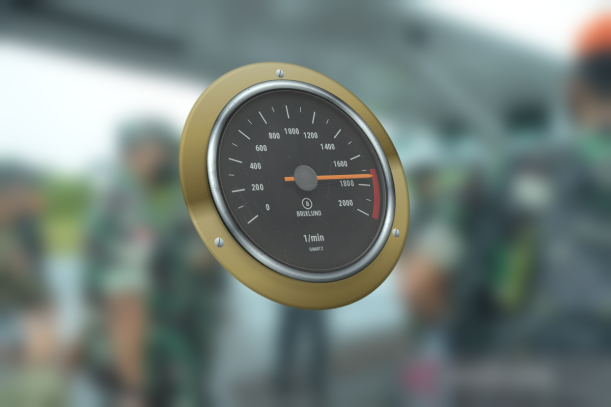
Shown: **1750** rpm
